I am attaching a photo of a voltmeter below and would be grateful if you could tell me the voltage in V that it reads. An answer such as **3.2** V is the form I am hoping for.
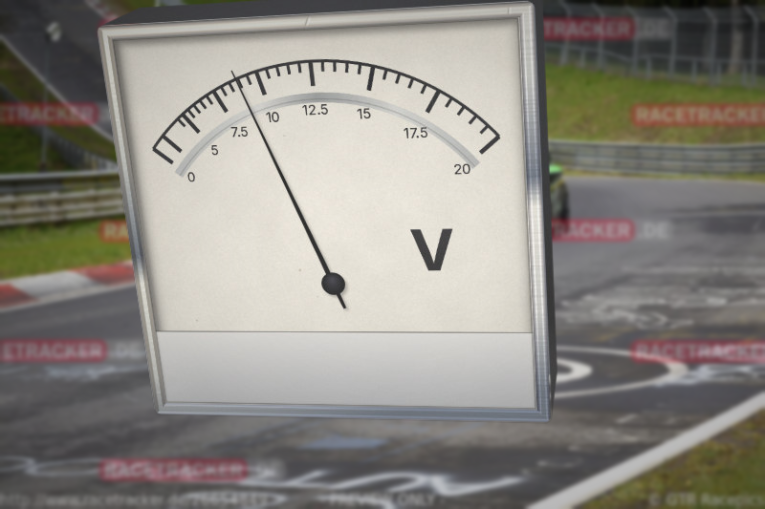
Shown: **9** V
